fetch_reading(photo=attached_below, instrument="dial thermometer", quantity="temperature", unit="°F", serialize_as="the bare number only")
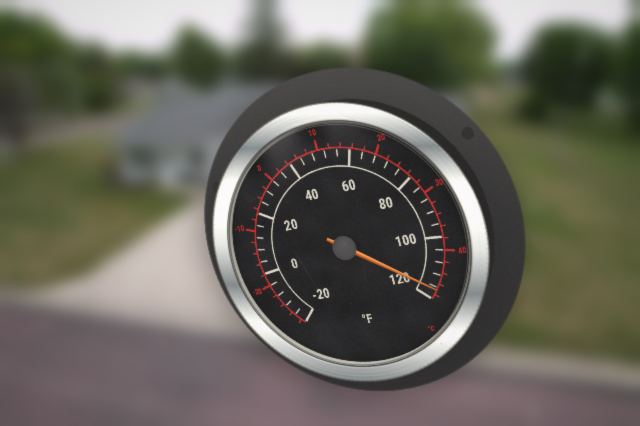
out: 116
